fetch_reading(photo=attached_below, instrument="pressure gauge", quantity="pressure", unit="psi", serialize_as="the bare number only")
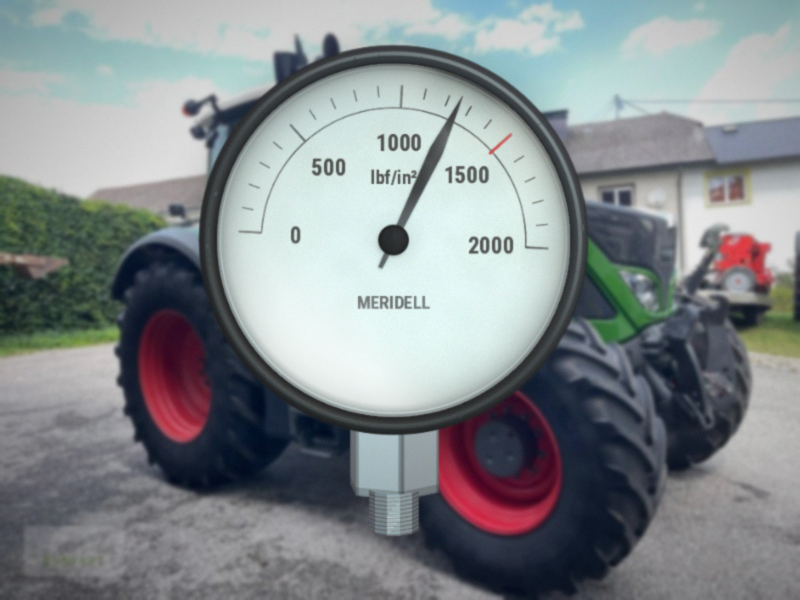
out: 1250
